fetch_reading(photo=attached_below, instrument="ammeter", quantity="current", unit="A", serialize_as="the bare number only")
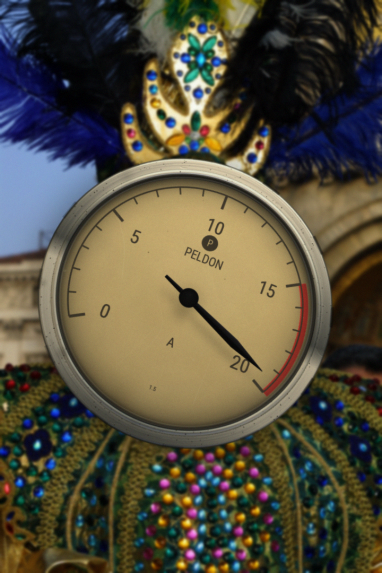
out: 19.5
